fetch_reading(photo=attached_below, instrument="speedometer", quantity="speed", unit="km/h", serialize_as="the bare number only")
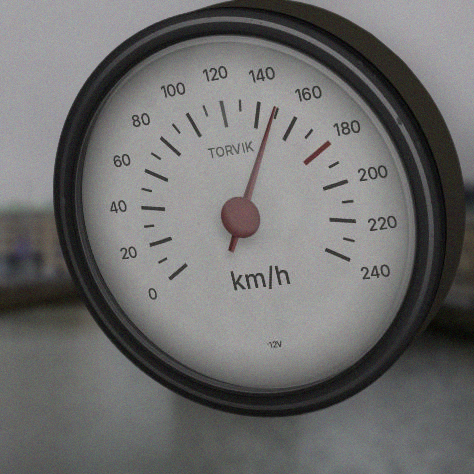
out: 150
